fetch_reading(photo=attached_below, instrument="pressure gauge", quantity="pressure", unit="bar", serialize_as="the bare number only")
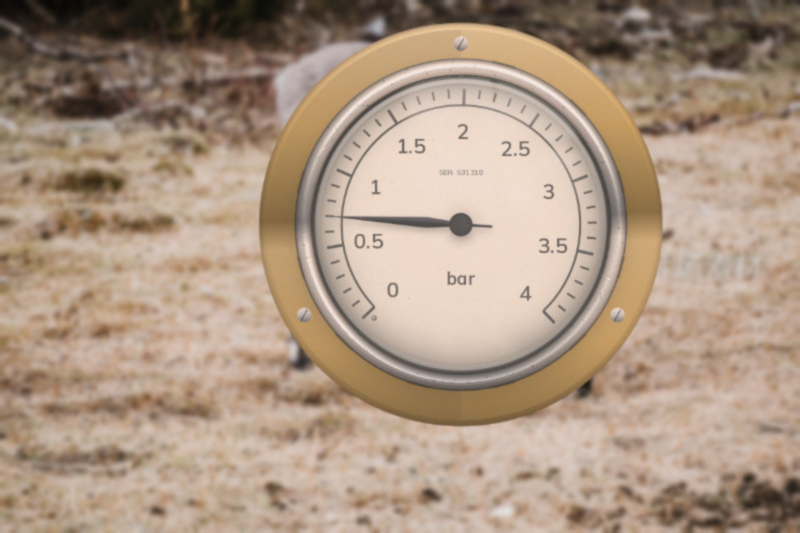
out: 0.7
